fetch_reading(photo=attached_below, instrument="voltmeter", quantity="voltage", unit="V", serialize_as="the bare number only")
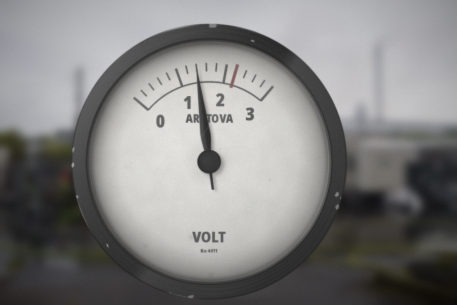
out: 1.4
